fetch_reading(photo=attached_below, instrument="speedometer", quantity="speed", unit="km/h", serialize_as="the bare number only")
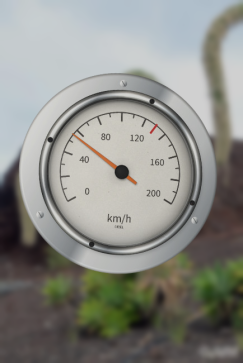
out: 55
